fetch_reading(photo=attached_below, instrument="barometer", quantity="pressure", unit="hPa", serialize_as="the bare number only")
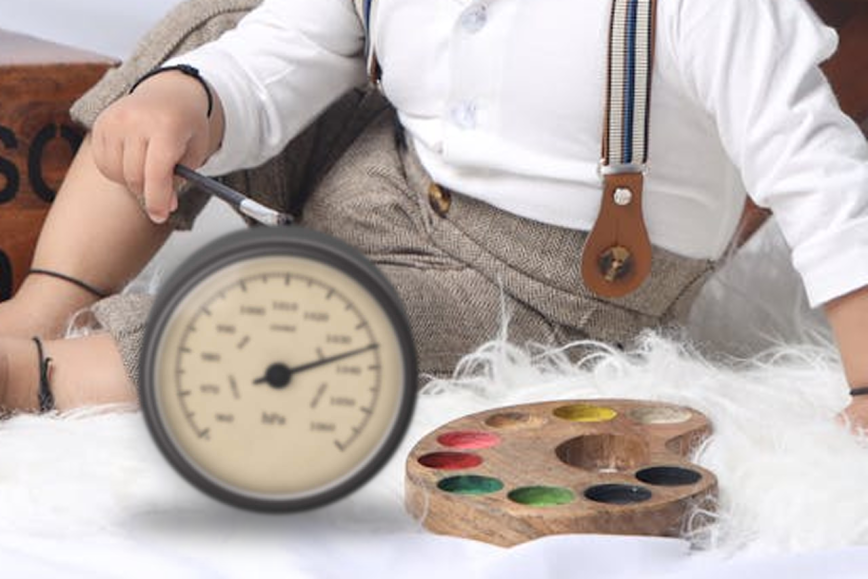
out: 1035
